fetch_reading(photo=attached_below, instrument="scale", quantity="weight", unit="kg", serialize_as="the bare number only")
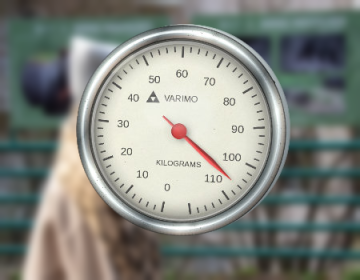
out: 106
